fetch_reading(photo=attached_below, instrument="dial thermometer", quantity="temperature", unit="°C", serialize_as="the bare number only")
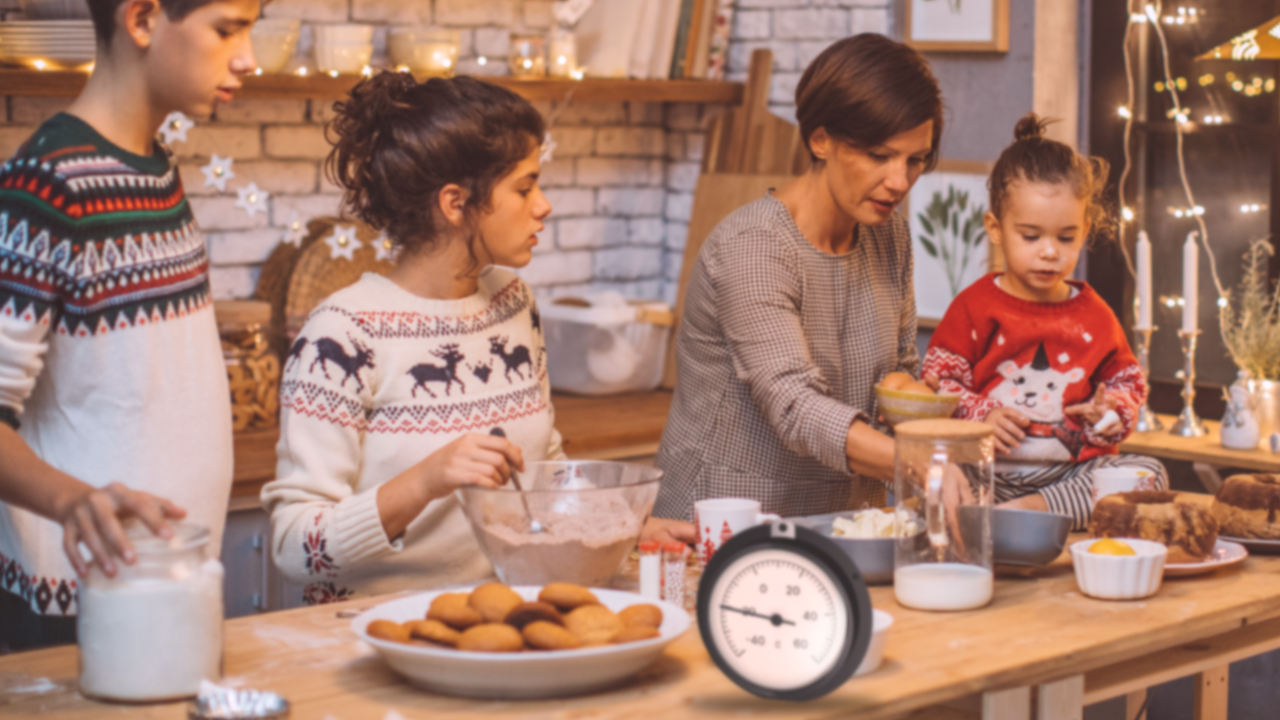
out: -20
